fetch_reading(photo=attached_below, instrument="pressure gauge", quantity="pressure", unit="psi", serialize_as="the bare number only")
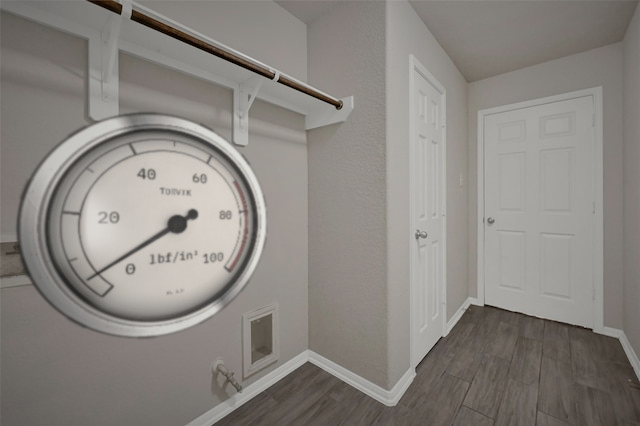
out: 5
